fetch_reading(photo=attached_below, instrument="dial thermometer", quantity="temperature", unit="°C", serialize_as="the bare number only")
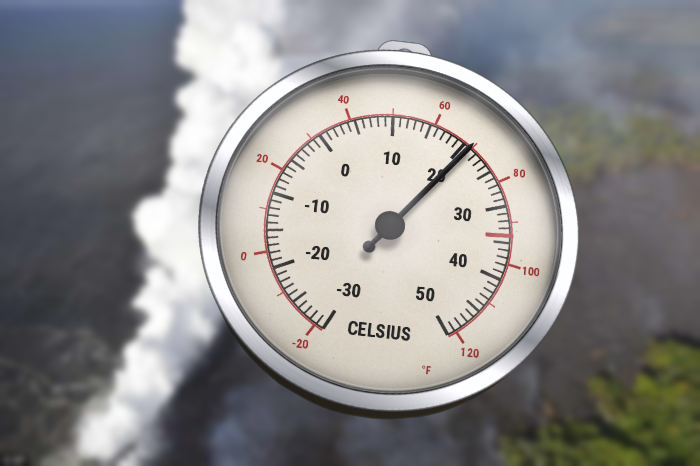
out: 21
